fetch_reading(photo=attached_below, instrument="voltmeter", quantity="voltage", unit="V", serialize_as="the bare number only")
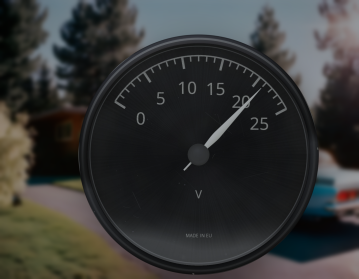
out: 21
